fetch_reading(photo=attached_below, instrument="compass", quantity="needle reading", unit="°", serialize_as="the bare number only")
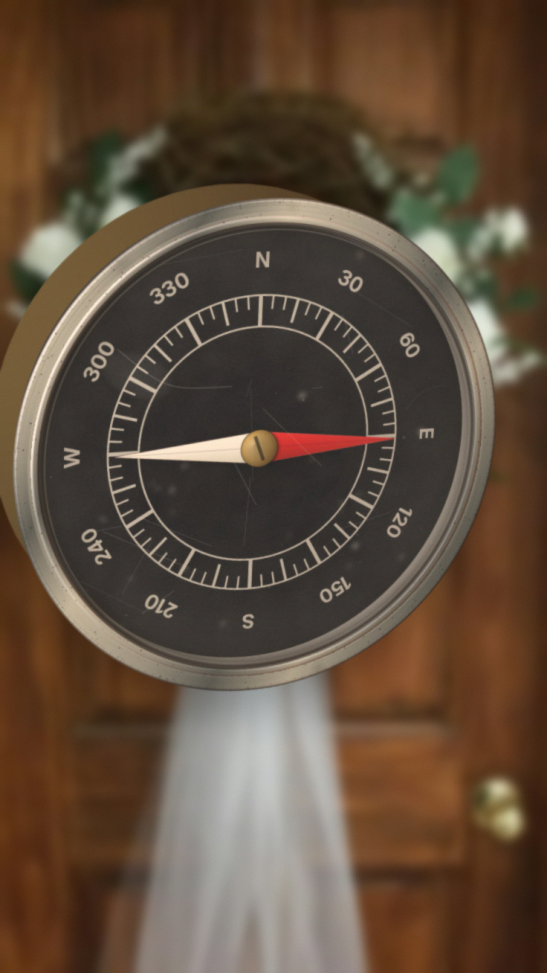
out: 90
